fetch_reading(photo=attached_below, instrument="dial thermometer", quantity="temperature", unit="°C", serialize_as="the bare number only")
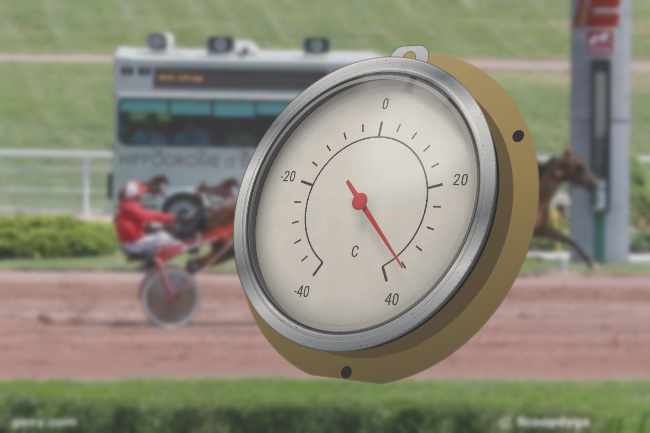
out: 36
